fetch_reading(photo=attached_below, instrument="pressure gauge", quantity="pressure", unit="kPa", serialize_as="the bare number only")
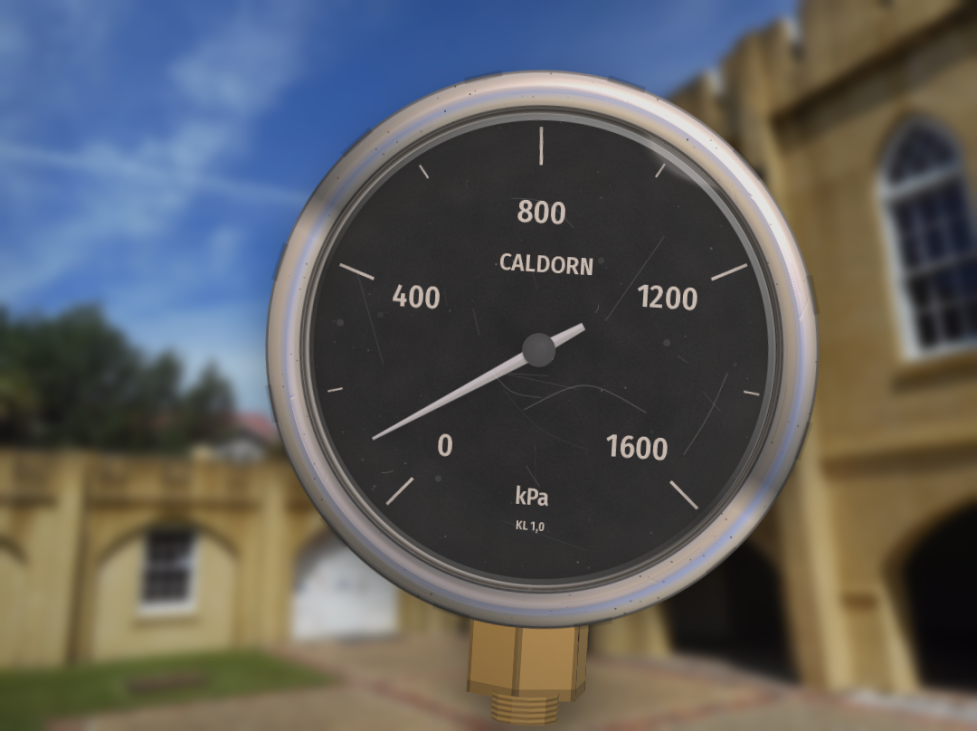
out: 100
